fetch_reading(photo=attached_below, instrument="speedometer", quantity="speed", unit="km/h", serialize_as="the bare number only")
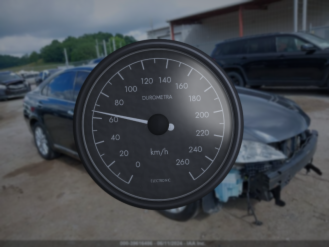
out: 65
